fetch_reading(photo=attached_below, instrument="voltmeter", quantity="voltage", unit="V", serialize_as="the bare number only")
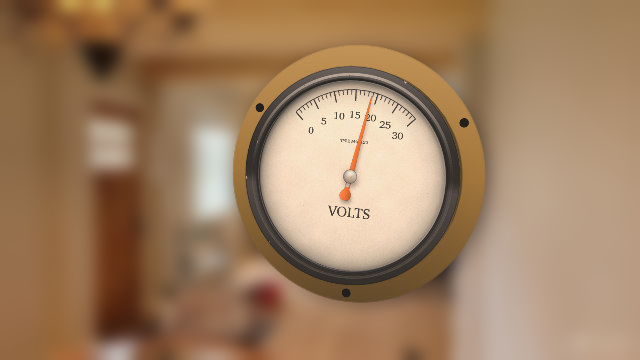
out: 19
